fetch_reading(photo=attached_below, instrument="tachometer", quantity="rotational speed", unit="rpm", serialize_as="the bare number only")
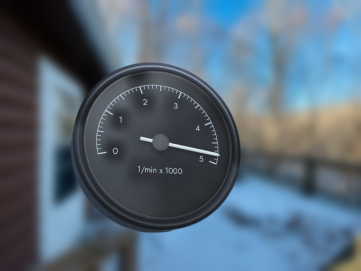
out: 4800
